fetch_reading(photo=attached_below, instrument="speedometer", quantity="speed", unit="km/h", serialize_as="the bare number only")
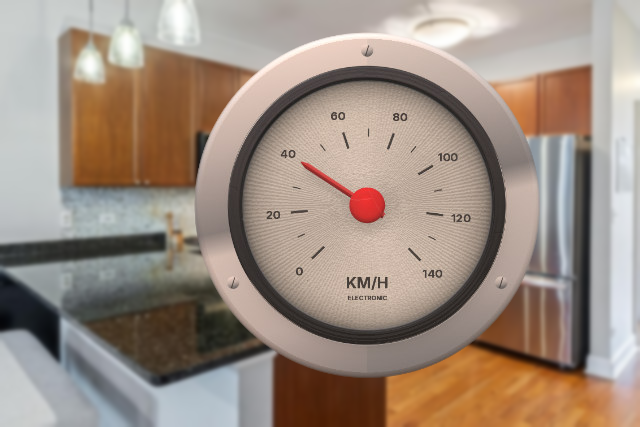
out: 40
